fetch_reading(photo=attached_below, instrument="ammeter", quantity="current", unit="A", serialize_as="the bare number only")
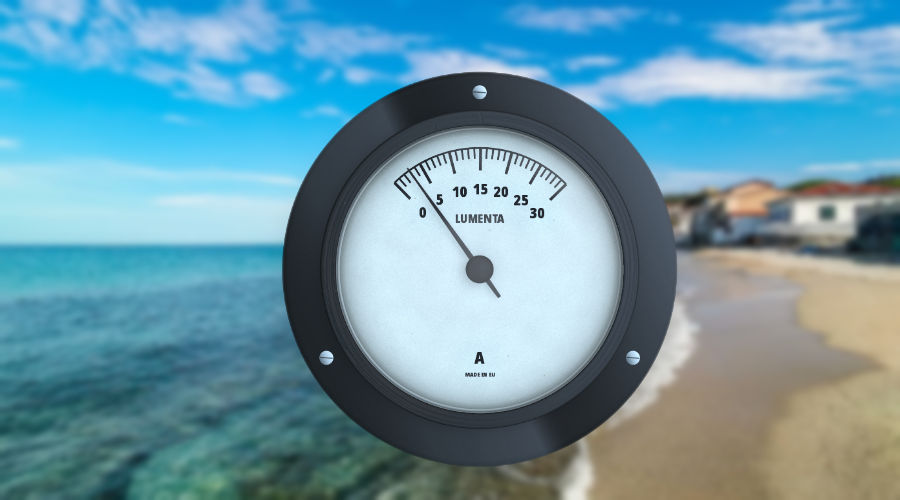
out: 3
